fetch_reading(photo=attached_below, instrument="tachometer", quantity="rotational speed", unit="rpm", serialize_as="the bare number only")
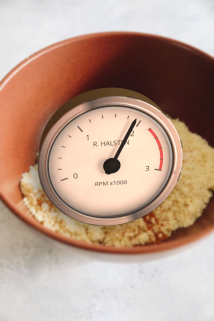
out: 1900
